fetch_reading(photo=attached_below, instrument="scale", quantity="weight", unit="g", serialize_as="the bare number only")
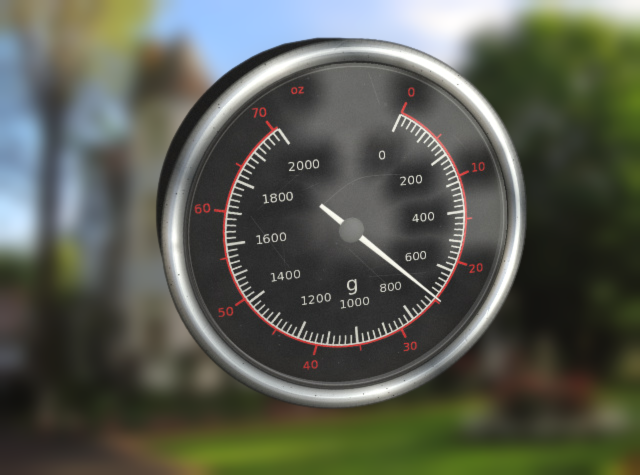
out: 700
